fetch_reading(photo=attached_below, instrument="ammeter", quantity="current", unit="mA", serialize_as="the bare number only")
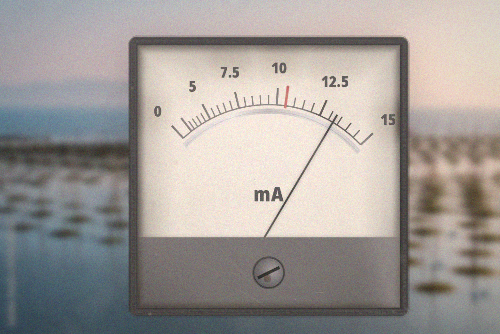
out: 13.25
